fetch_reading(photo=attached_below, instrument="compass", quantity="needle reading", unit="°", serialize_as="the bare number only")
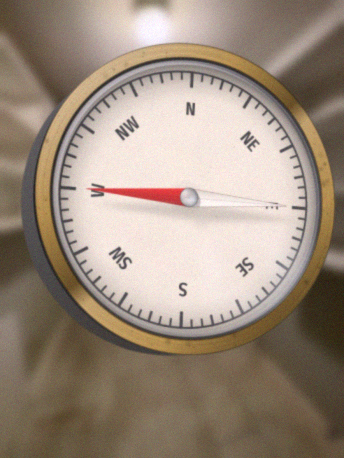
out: 270
